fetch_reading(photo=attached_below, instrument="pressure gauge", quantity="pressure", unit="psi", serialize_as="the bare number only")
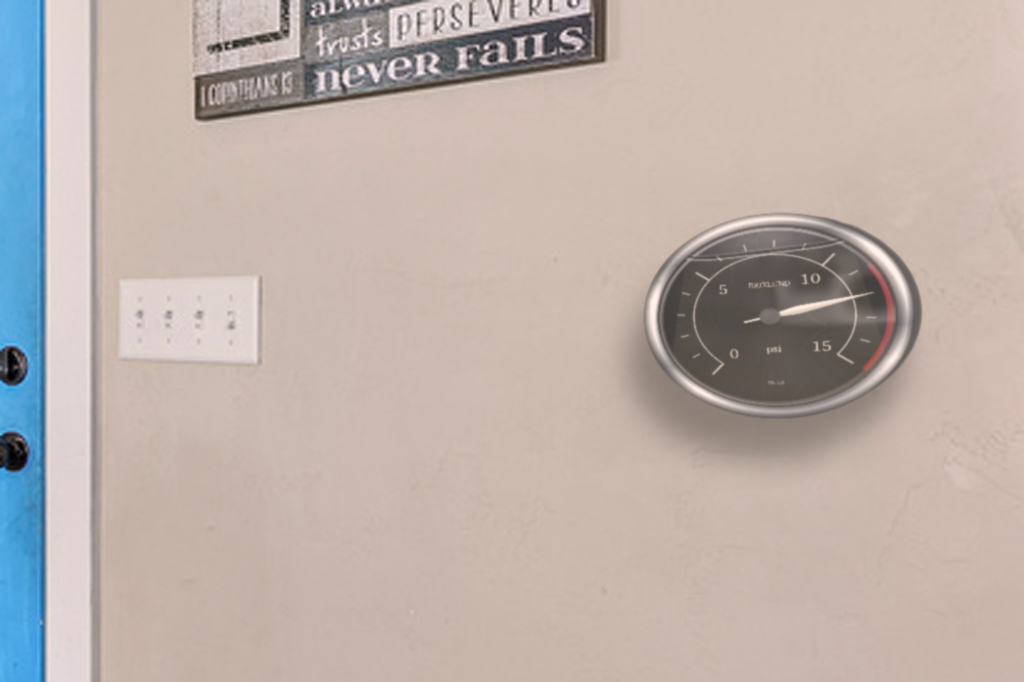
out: 12
